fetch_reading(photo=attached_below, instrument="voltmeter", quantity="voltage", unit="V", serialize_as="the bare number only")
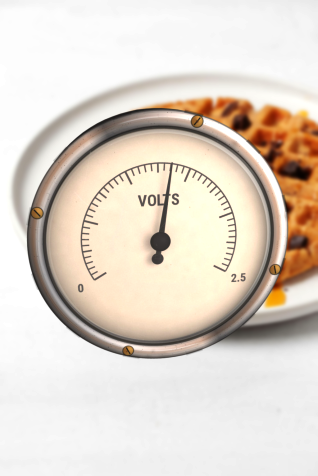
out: 1.35
